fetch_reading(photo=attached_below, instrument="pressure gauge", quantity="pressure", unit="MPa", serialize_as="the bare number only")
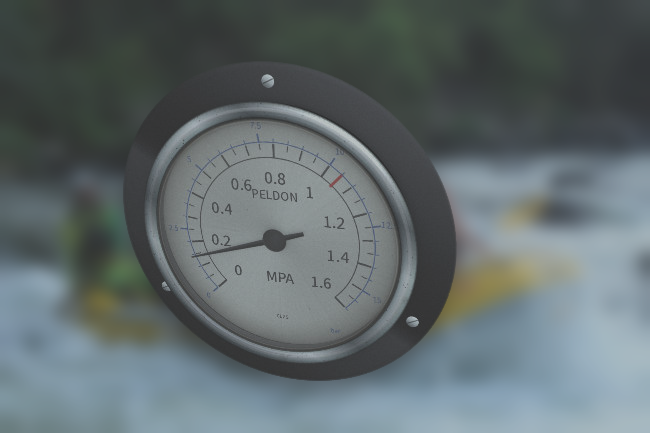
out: 0.15
